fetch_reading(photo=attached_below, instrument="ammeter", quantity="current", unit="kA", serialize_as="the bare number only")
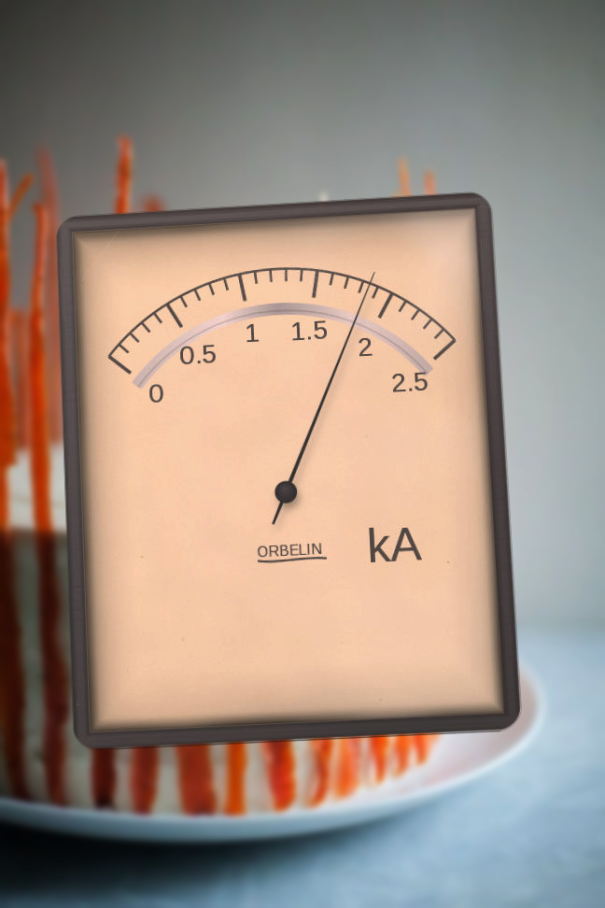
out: 1.85
